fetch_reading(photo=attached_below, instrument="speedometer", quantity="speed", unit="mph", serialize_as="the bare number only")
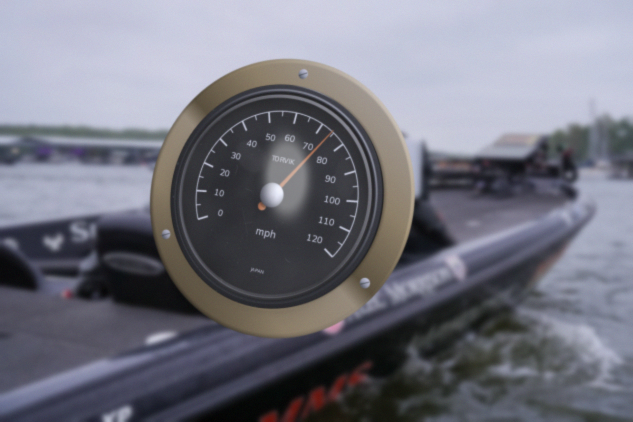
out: 75
